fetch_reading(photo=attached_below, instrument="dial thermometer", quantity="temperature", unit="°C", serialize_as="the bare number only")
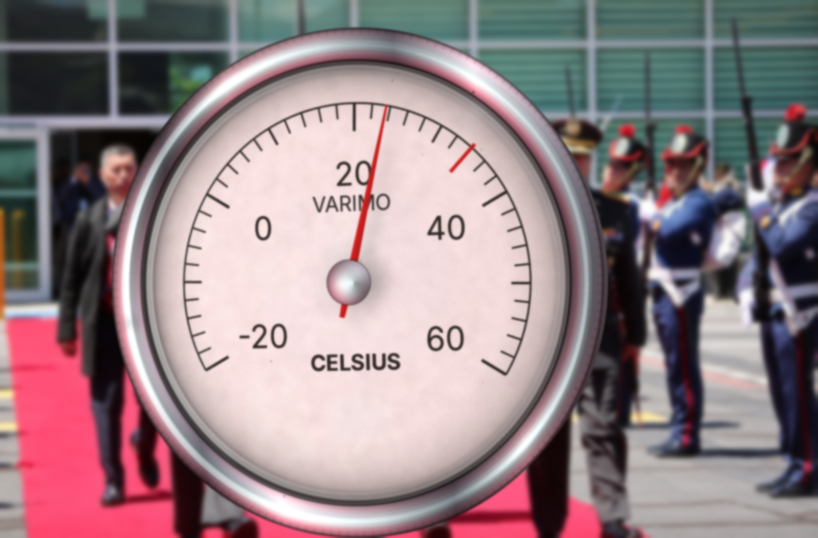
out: 24
